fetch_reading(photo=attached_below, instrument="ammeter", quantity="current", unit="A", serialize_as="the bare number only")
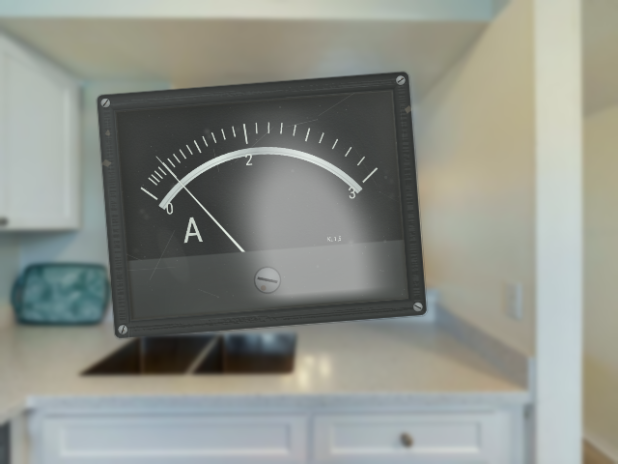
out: 1
